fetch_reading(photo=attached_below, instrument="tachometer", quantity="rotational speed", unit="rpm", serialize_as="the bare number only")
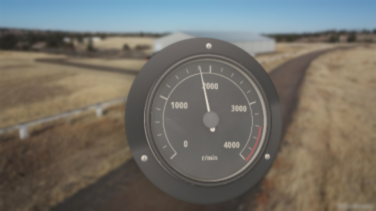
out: 1800
